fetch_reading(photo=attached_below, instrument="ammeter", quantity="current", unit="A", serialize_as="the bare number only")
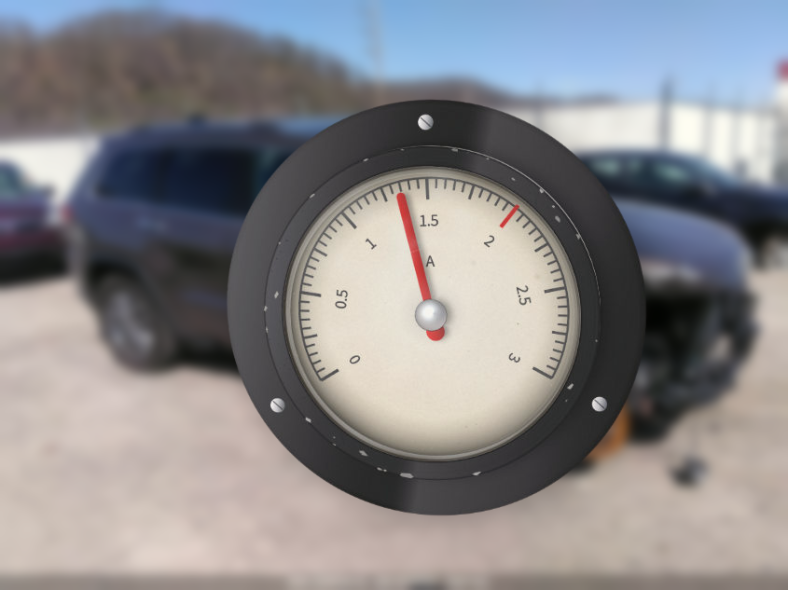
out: 1.35
